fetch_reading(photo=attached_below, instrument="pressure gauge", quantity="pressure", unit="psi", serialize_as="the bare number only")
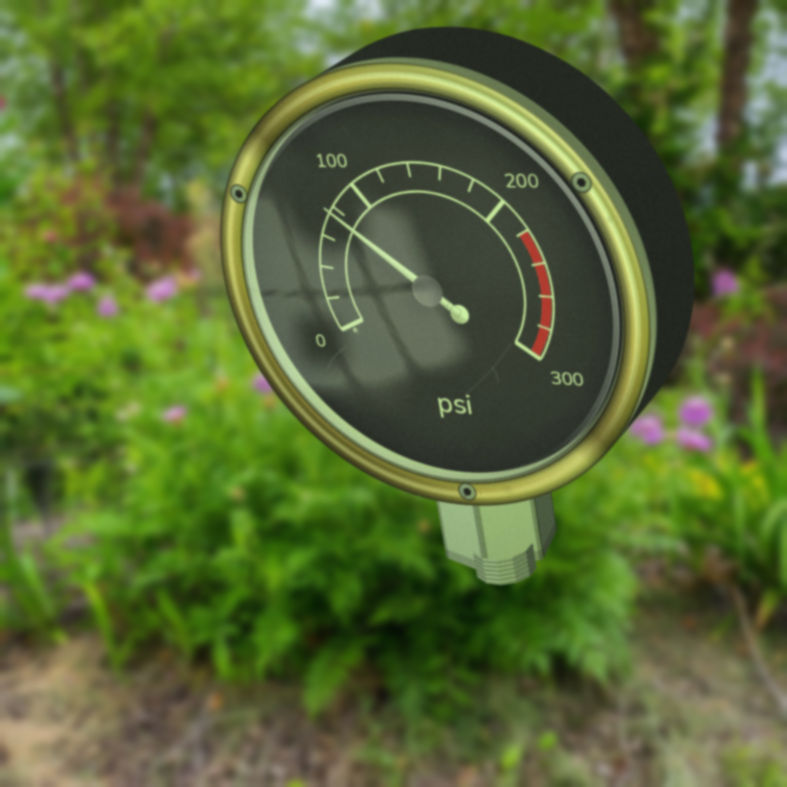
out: 80
